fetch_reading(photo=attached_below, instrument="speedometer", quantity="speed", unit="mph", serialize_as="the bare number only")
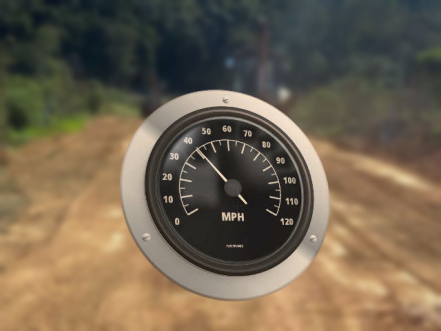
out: 40
